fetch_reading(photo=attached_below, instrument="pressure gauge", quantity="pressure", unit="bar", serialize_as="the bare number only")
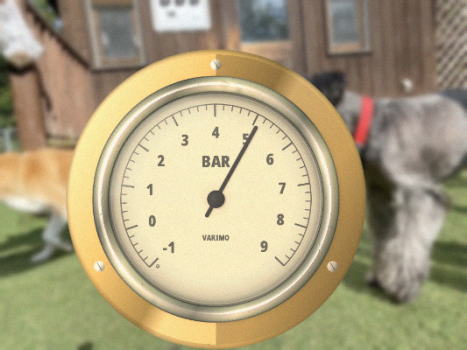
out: 5.1
